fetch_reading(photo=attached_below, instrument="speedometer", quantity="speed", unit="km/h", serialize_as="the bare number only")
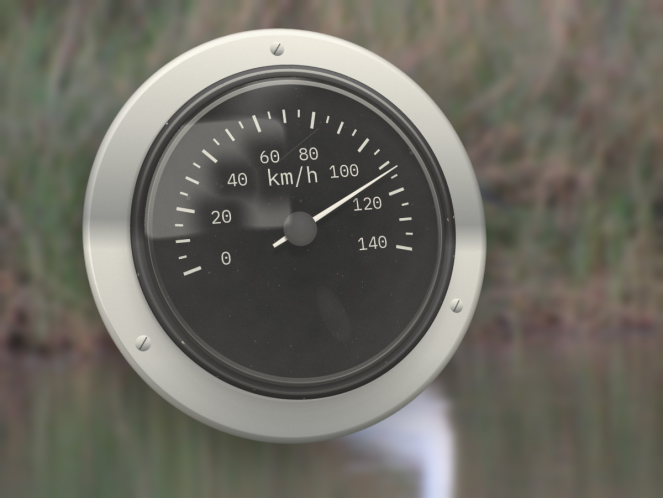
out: 112.5
